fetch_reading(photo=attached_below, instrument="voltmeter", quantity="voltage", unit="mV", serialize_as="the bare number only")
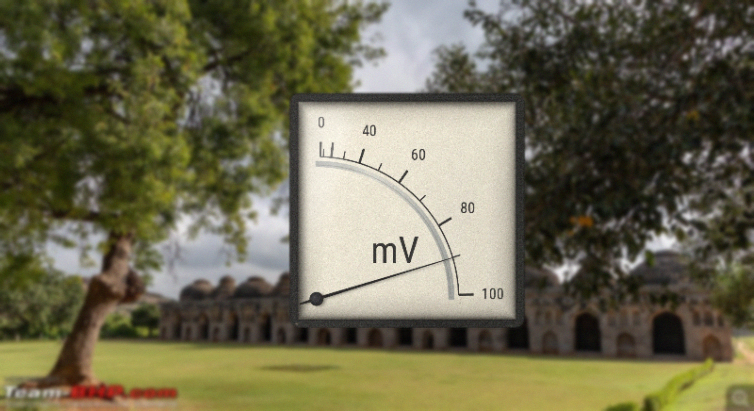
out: 90
